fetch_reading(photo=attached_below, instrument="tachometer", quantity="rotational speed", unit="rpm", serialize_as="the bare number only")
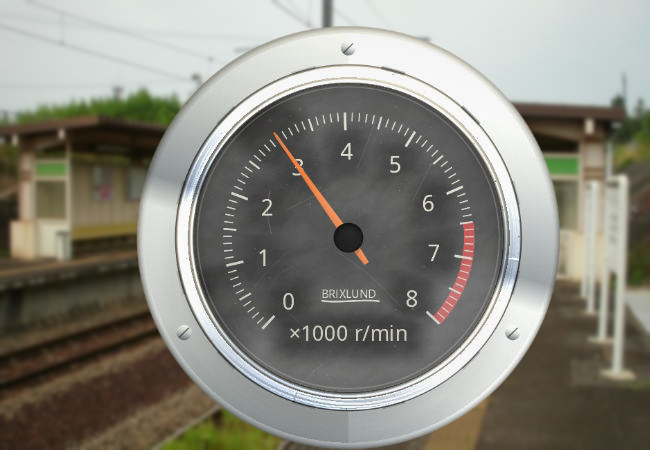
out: 3000
